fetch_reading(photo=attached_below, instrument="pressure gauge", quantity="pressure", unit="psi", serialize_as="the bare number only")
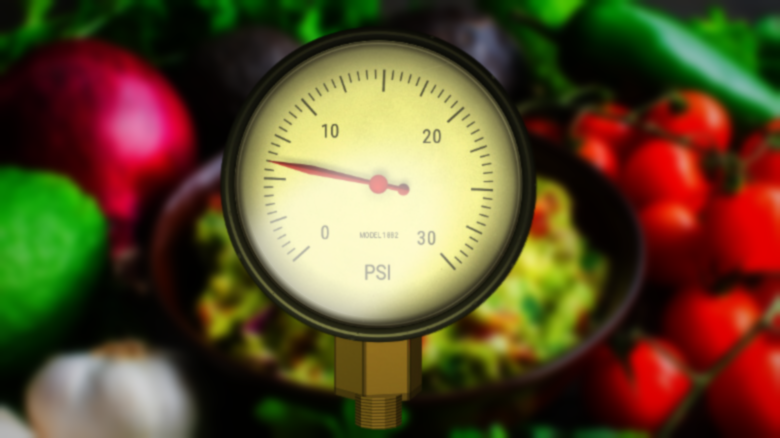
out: 6
